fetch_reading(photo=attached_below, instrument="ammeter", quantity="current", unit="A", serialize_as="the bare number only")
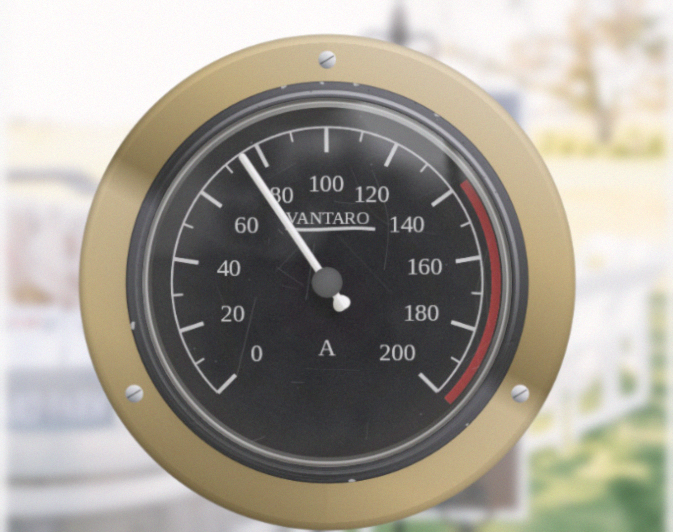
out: 75
